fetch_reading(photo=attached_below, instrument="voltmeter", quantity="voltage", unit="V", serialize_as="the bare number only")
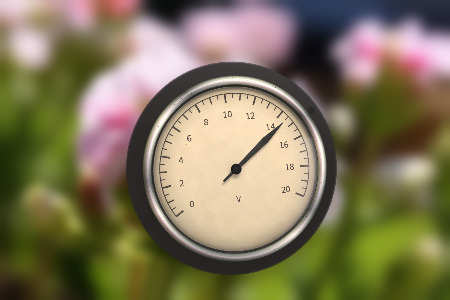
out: 14.5
